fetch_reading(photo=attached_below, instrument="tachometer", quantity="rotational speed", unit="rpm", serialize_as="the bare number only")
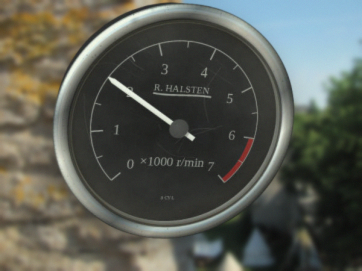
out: 2000
